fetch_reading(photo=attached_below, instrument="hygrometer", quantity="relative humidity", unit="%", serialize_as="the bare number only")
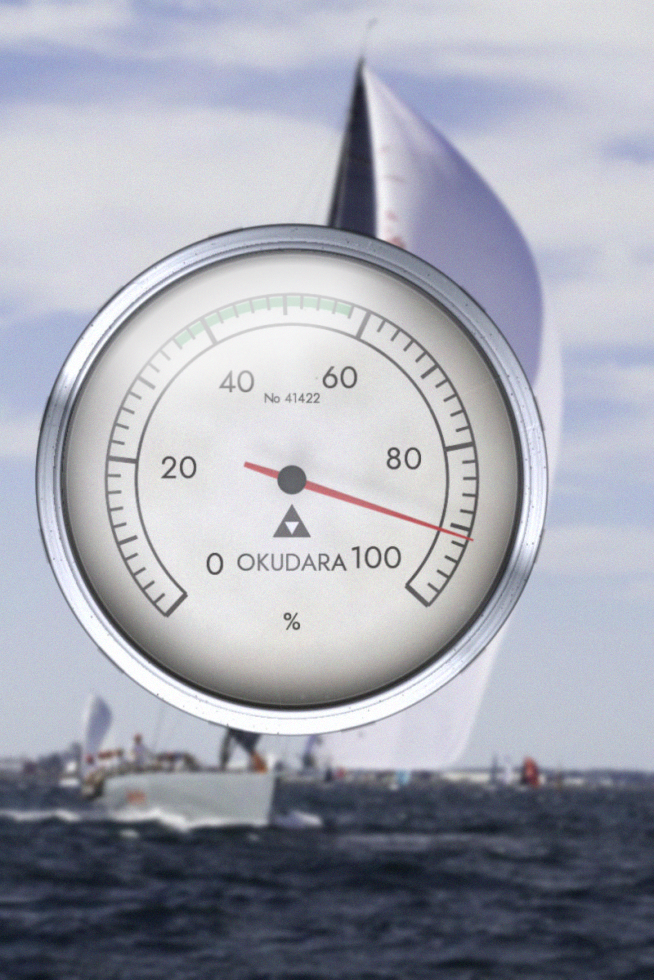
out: 91
